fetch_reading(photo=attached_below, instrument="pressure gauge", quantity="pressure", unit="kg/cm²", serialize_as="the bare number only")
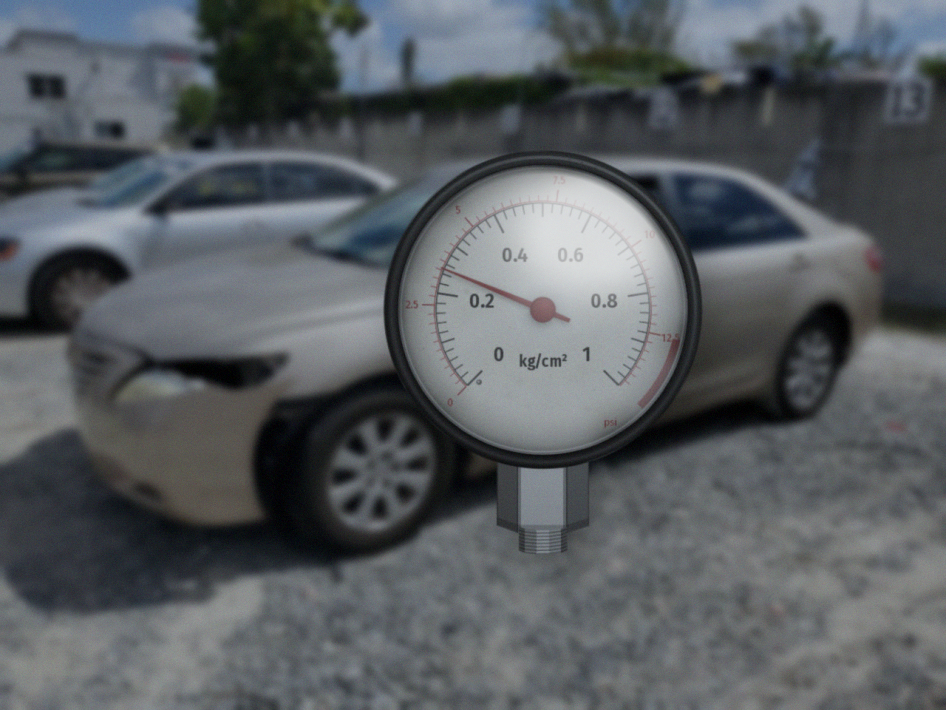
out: 0.25
